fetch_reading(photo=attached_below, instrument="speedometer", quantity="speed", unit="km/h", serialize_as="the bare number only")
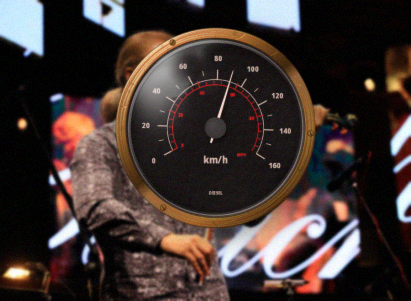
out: 90
